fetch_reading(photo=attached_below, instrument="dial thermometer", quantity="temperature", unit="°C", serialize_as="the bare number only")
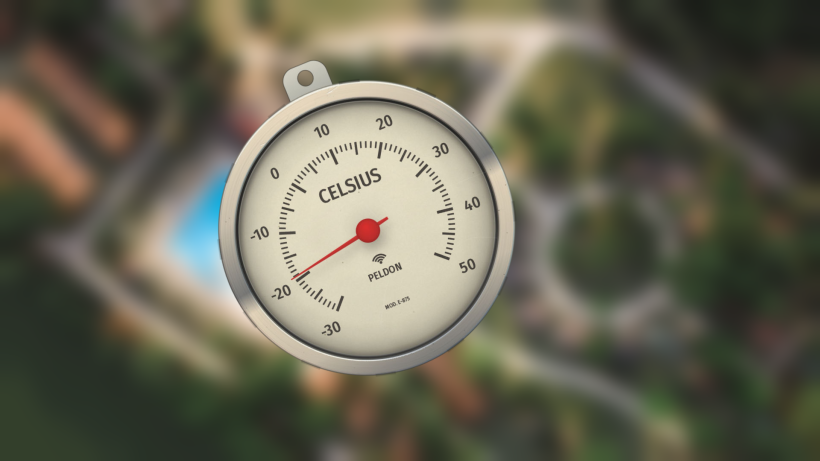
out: -19
